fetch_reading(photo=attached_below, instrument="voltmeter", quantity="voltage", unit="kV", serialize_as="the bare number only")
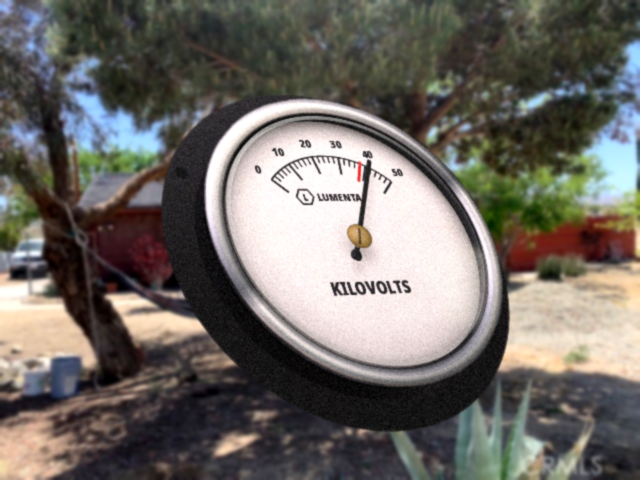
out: 40
